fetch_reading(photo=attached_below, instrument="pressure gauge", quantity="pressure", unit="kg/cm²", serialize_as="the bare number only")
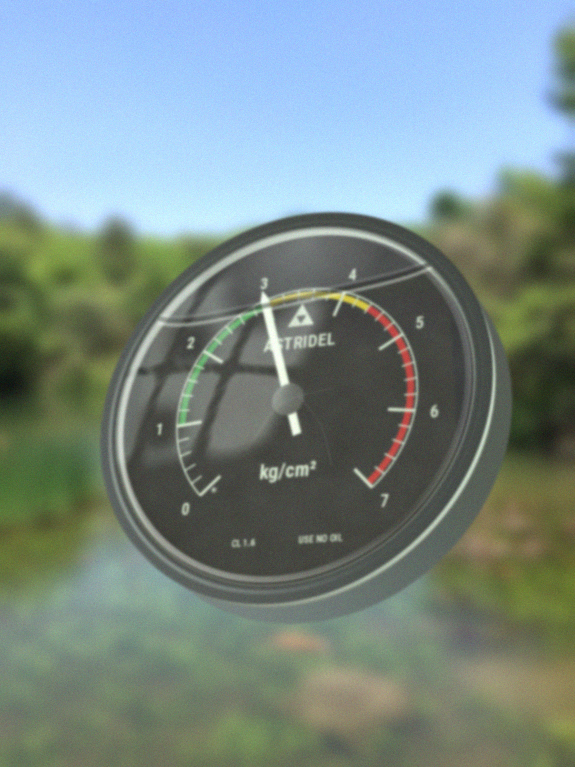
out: 3
